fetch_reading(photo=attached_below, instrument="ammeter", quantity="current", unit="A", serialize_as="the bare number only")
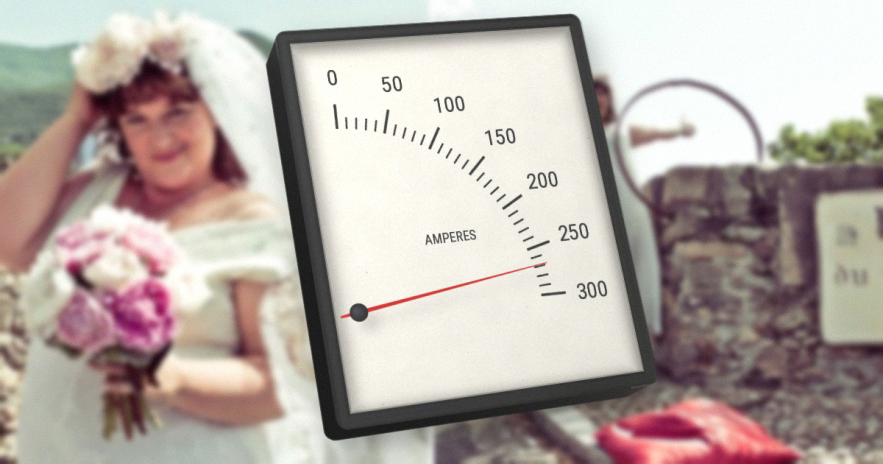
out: 270
